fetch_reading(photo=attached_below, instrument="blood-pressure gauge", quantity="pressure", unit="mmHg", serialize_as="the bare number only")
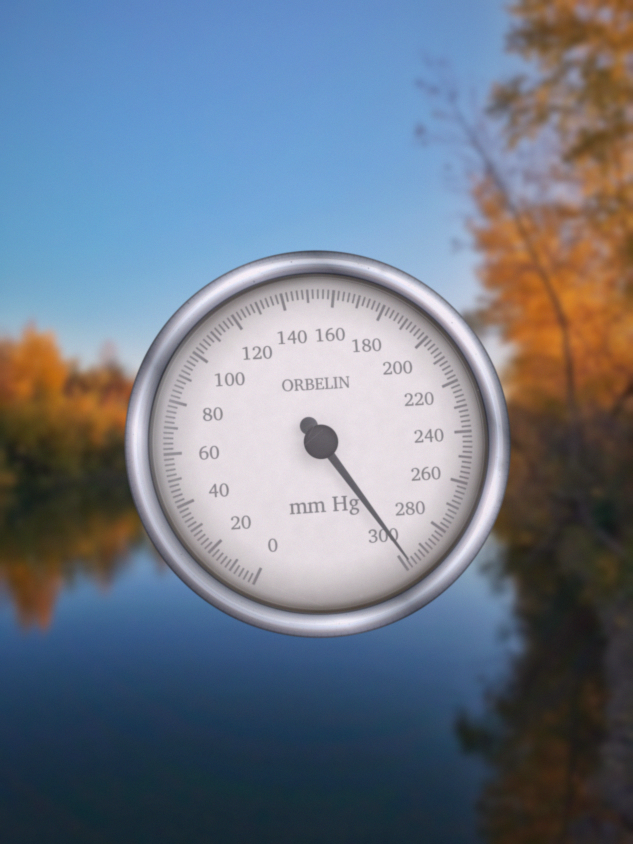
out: 298
